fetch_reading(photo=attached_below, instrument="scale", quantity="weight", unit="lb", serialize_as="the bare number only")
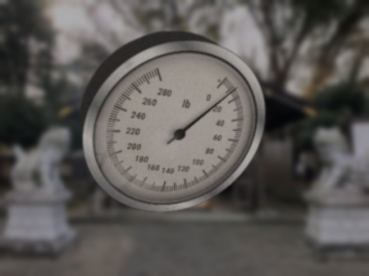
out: 10
